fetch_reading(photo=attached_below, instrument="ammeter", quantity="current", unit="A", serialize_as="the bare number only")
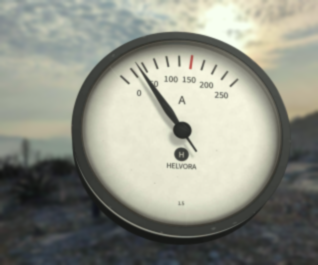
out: 37.5
